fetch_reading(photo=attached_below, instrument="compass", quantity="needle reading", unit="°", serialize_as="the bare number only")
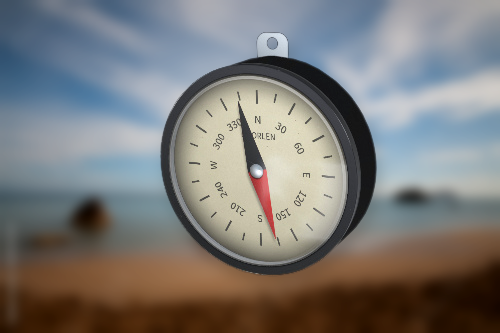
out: 165
